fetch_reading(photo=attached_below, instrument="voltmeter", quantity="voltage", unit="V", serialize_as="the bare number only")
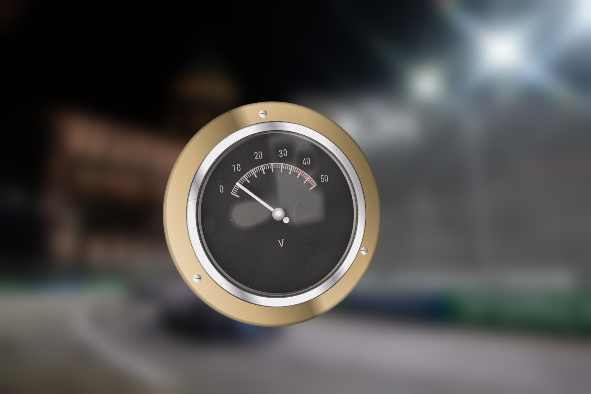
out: 5
